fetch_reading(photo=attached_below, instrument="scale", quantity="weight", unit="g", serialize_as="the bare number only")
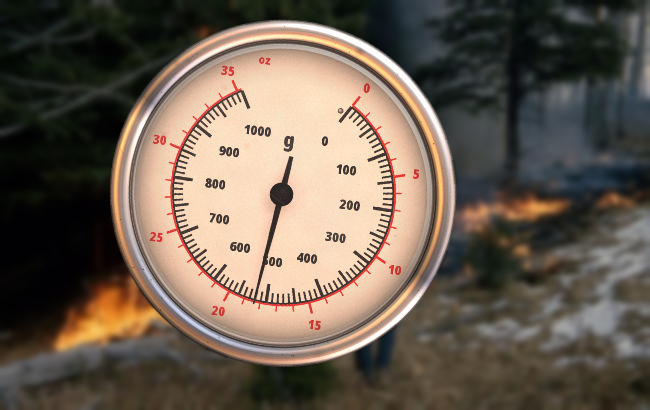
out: 520
